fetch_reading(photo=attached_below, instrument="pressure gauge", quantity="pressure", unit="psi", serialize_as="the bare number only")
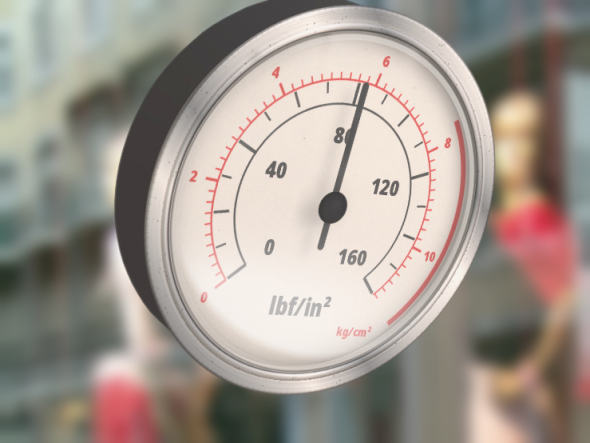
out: 80
